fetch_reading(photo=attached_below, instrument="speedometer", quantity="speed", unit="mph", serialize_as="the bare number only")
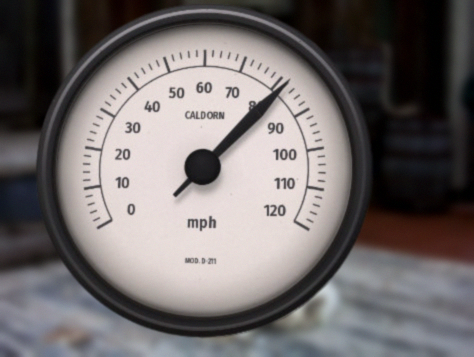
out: 82
